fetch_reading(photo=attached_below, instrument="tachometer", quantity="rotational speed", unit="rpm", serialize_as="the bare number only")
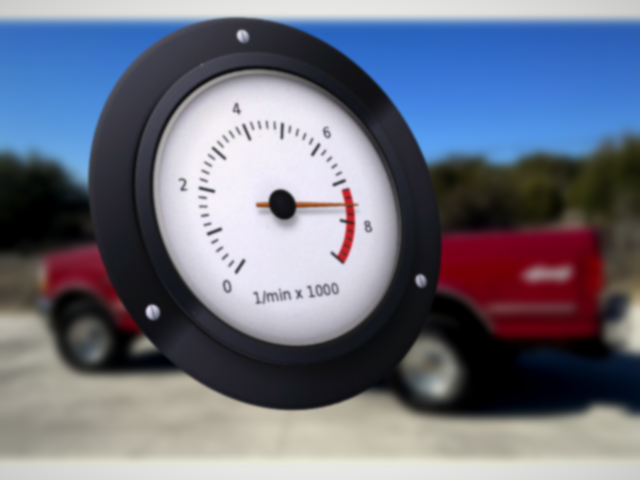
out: 7600
